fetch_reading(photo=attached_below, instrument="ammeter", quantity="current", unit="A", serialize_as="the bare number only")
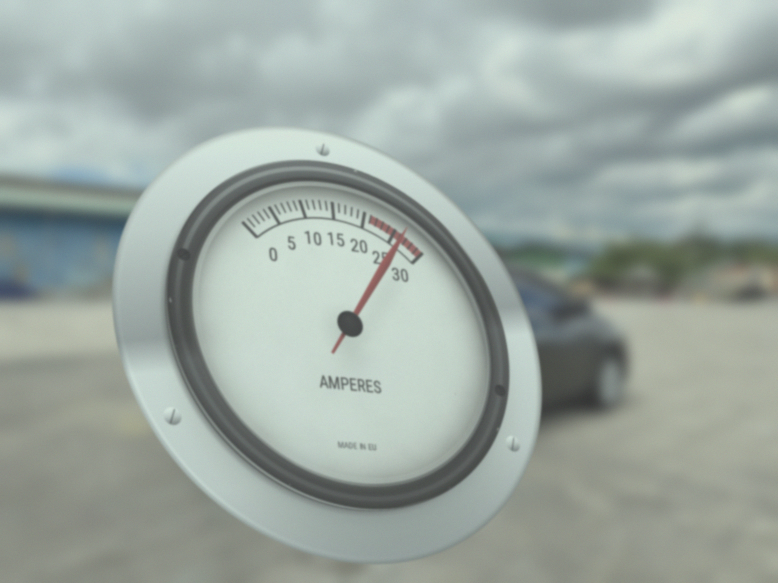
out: 26
